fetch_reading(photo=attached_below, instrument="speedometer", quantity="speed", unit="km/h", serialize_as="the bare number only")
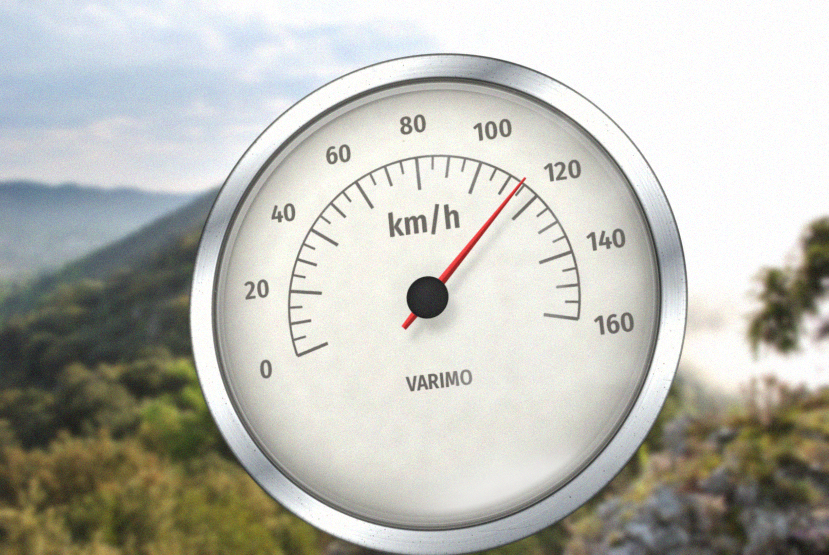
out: 115
